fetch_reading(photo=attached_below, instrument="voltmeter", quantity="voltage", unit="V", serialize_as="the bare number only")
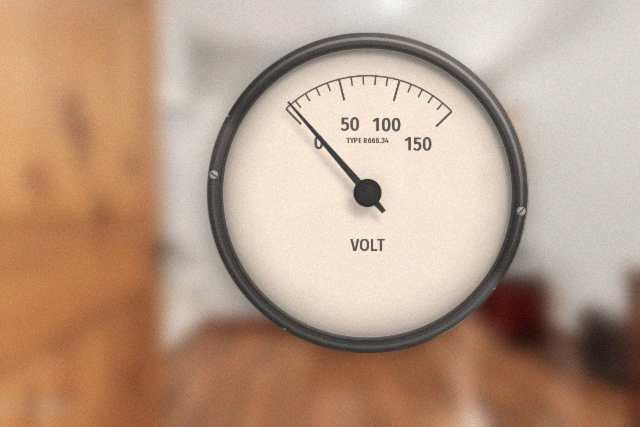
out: 5
